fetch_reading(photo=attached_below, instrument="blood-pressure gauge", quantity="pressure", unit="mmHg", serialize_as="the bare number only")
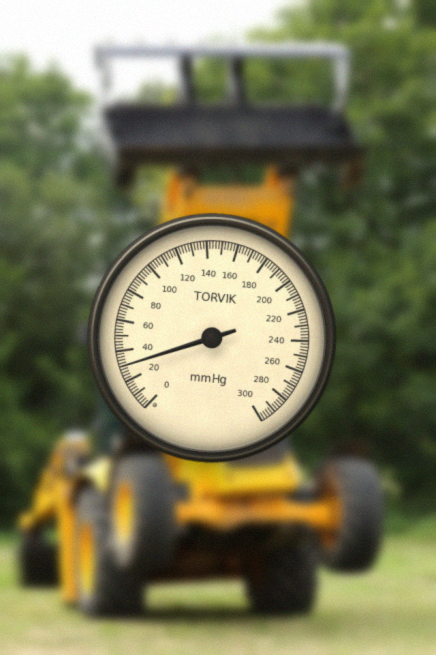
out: 30
